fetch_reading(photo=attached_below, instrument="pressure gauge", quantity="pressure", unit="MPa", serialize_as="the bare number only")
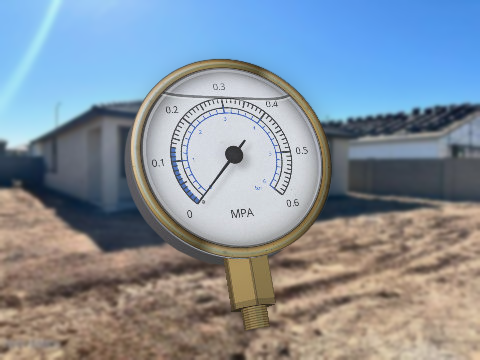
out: 0
